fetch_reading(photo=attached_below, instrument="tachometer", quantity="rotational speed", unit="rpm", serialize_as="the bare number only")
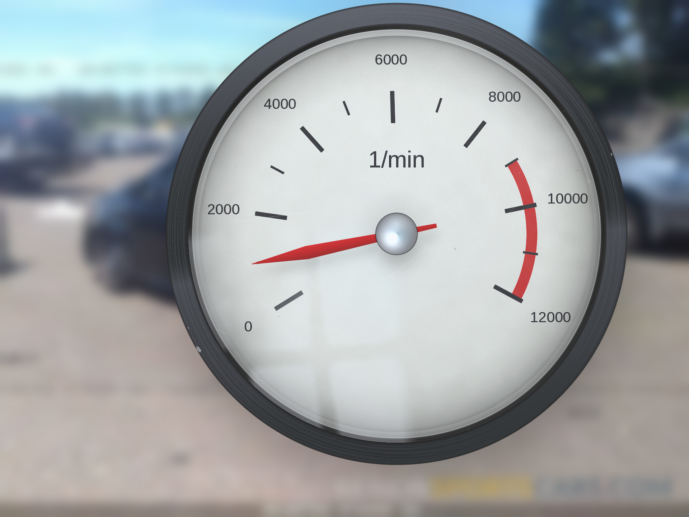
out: 1000
